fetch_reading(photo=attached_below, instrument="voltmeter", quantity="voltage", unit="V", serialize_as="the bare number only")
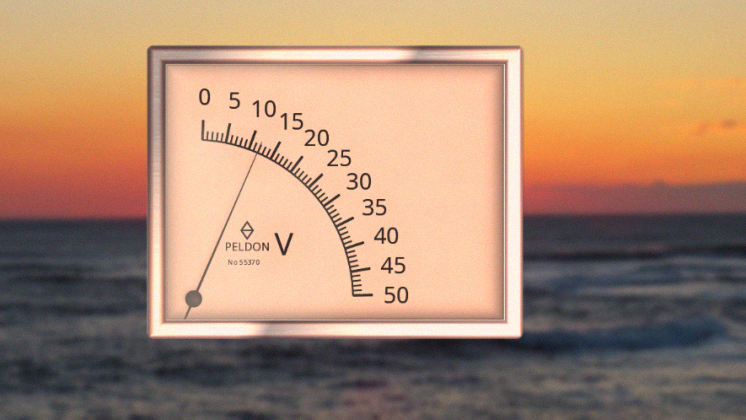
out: 12
